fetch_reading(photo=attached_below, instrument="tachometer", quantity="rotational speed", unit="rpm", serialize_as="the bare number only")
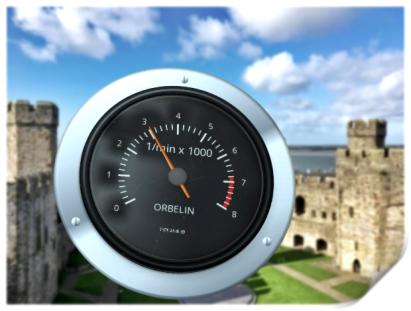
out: 3000
